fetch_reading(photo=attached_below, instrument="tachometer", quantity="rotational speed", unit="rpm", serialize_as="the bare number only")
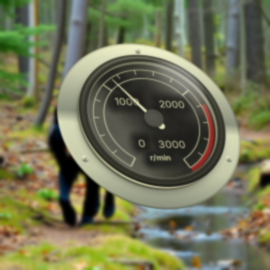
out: 1100
